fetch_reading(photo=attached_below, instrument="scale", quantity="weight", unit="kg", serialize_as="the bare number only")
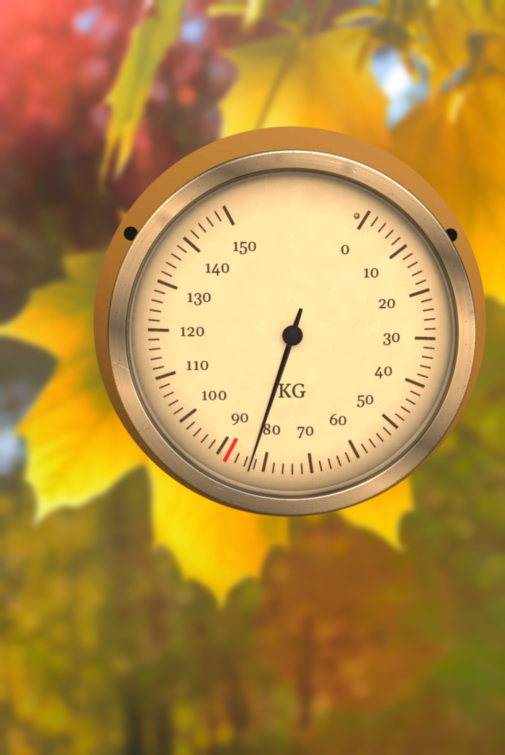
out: 83
